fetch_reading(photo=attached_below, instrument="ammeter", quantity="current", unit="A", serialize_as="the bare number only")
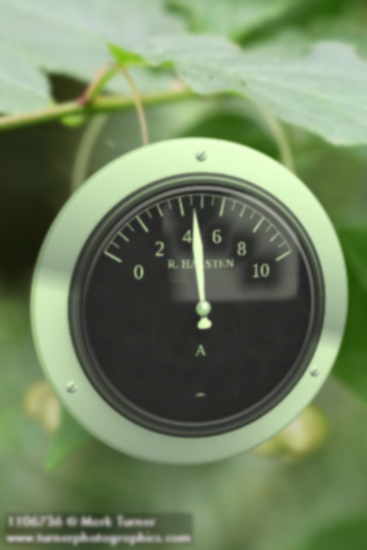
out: 4.5
